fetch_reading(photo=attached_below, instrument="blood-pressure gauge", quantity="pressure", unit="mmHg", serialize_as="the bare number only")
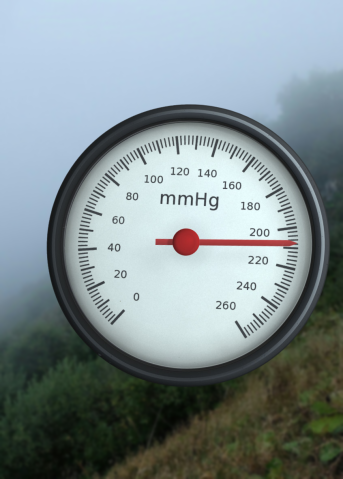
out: 208
